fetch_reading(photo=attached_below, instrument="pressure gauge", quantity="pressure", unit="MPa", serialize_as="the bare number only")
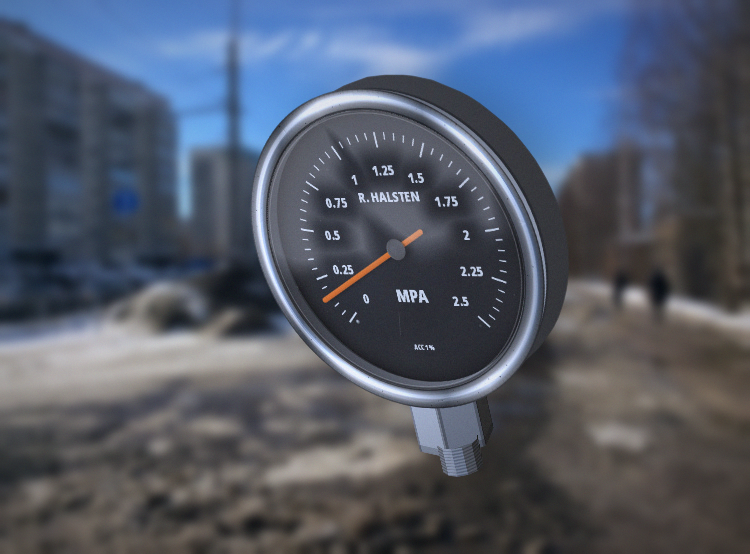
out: 0.15
